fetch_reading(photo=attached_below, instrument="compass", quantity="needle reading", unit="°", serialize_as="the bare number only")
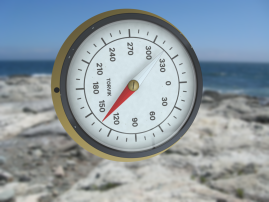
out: 135
